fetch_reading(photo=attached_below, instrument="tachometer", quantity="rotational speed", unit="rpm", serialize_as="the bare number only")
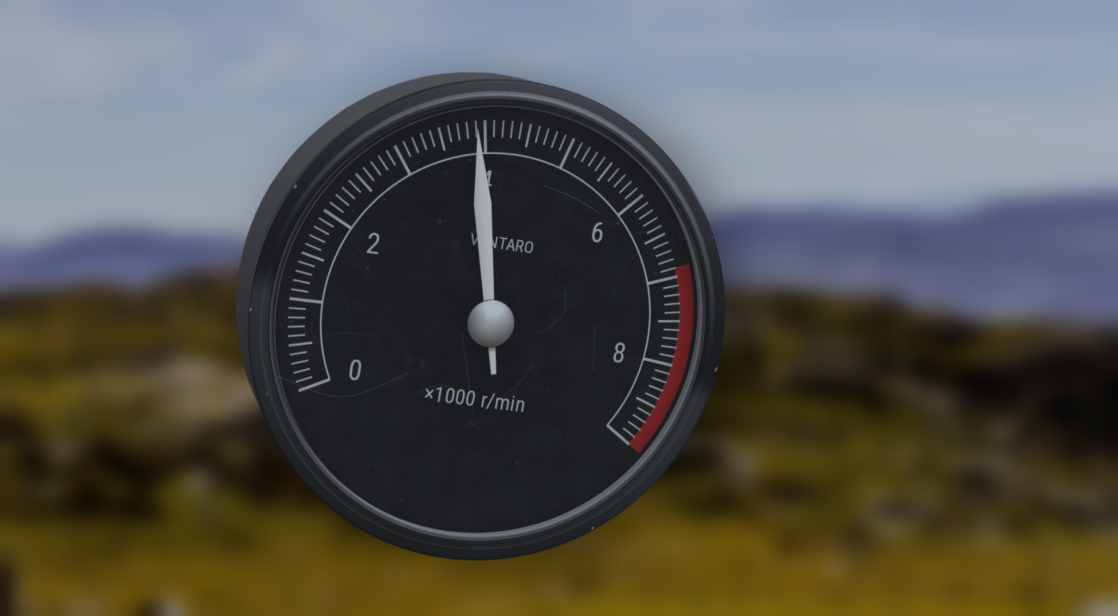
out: 3900
